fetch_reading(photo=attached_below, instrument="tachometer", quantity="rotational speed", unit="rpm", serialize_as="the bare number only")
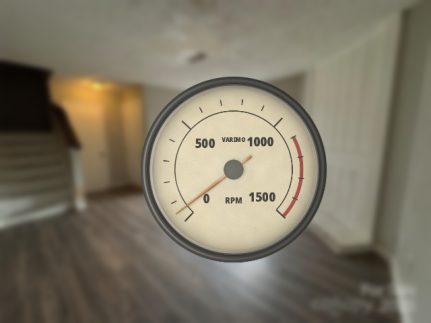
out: 50
